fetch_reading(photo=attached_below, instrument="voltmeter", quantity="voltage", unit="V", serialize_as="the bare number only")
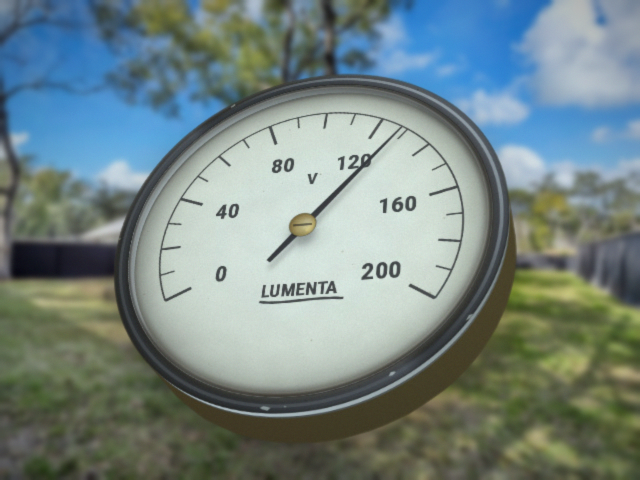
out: 130
